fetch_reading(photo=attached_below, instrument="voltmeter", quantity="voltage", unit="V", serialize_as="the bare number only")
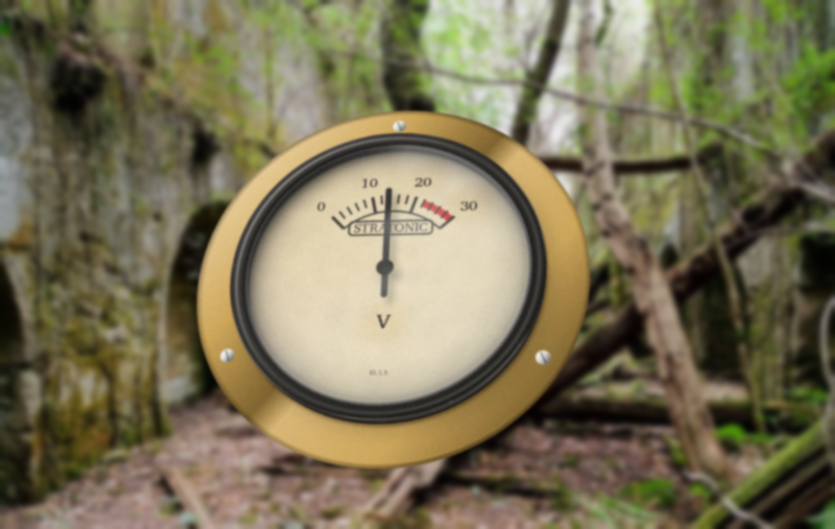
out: 14
